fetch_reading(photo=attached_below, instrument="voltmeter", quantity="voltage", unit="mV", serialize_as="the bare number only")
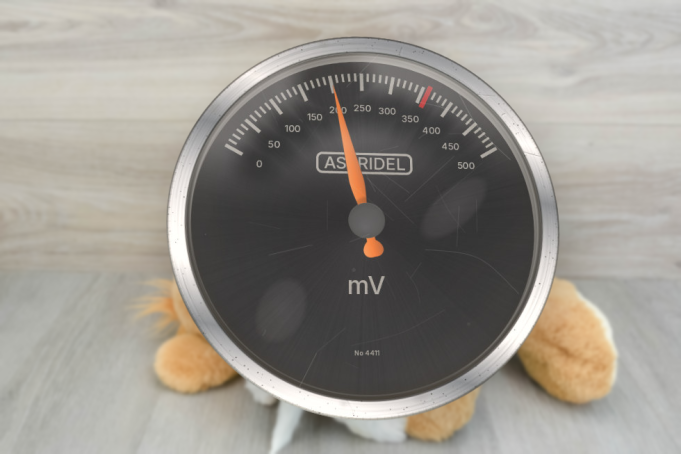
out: 200
